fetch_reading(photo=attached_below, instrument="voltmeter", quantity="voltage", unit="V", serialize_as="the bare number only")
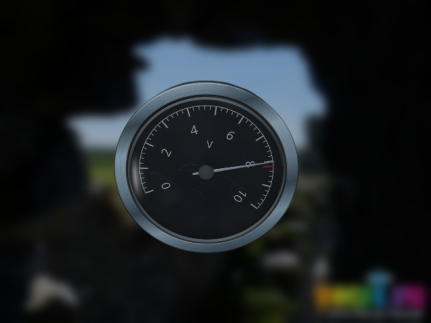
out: 8
